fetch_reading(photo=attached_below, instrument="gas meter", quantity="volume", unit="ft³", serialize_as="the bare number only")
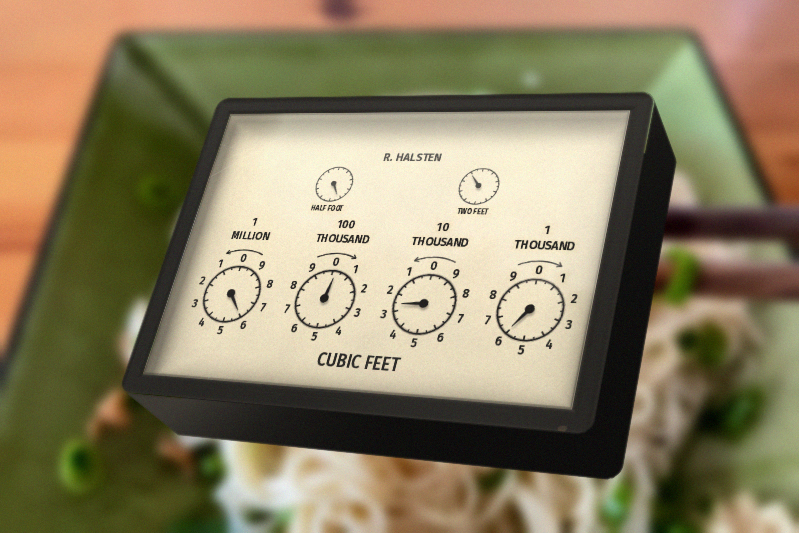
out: 602600
